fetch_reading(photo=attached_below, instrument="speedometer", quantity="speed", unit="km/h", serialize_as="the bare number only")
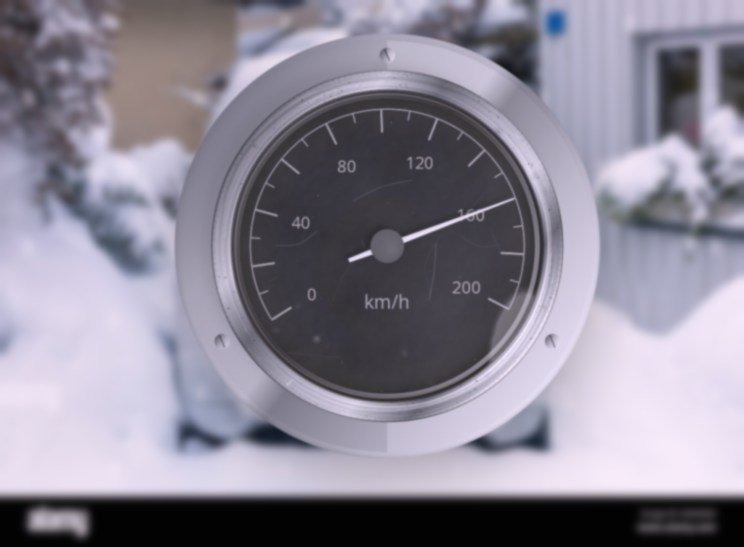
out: 160
